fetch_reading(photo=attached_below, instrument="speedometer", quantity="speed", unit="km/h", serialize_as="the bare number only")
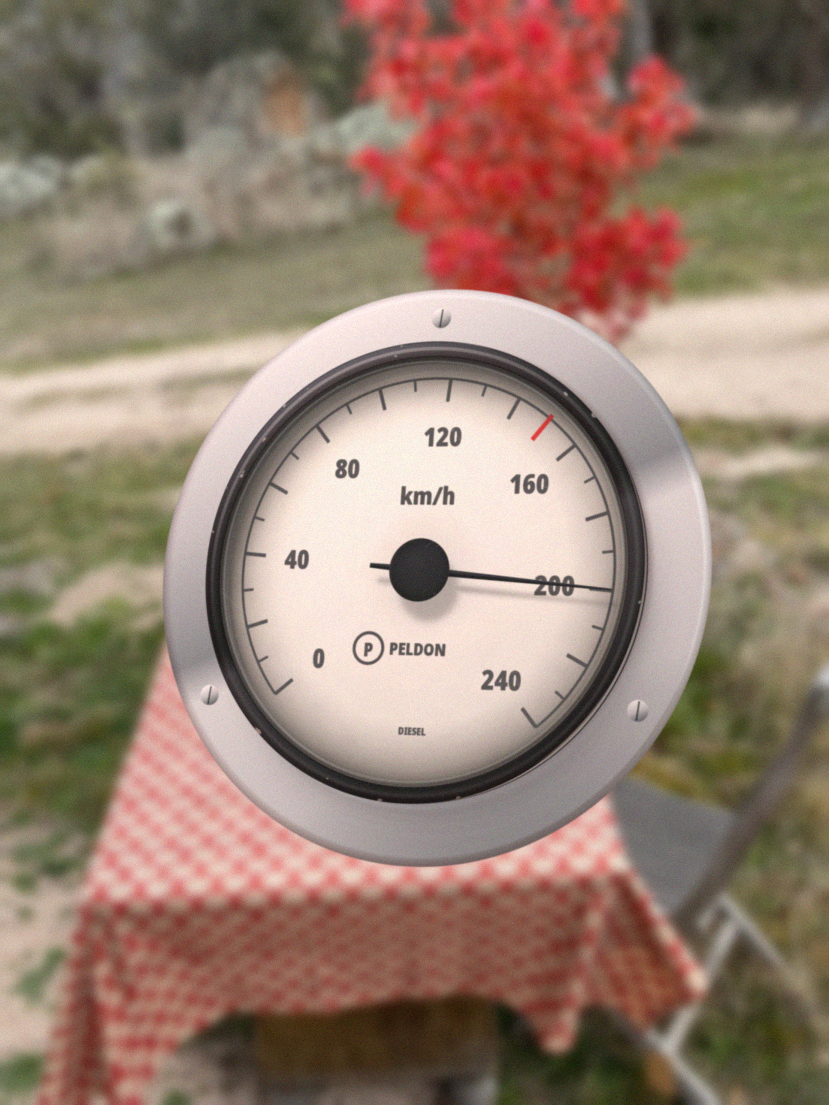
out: 200
